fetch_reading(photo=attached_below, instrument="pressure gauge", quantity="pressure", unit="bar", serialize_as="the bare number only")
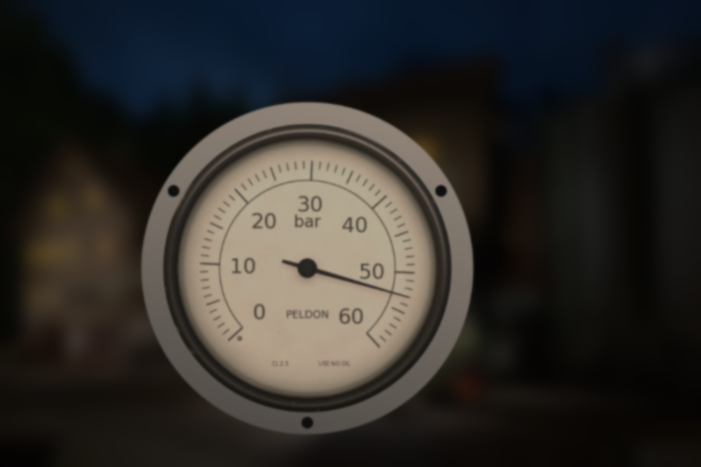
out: 53
